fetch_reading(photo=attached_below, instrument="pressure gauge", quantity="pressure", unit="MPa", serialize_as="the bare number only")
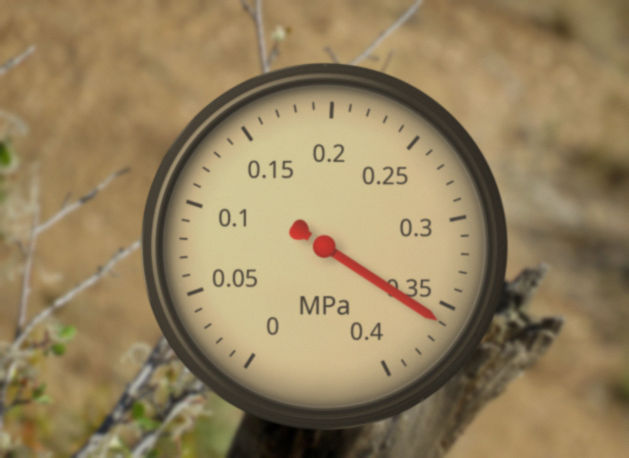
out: 0.36
